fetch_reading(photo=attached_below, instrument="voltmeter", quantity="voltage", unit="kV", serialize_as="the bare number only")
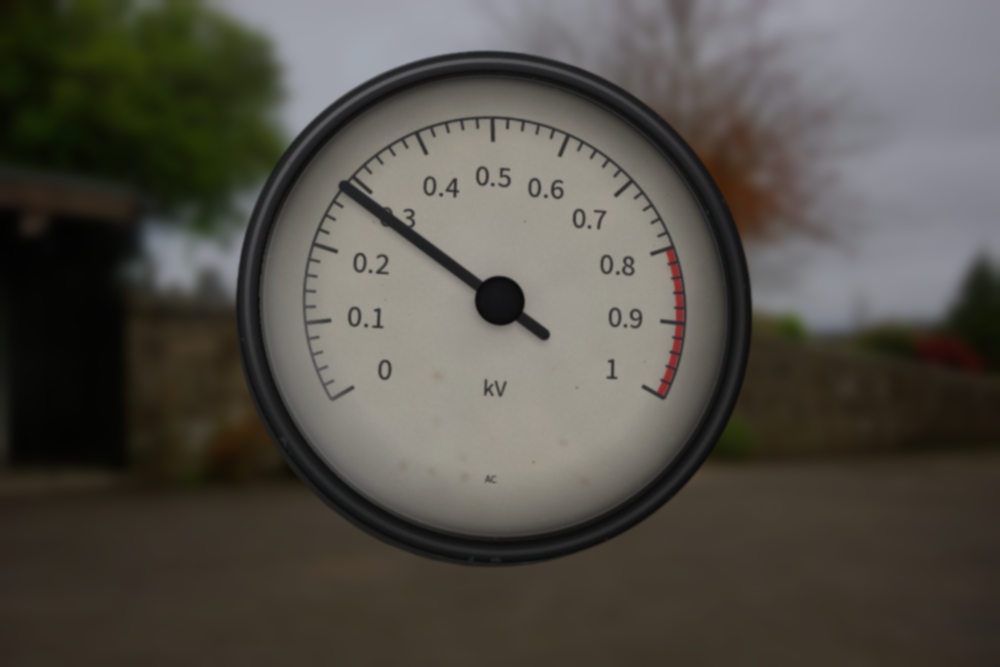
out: 0.28
